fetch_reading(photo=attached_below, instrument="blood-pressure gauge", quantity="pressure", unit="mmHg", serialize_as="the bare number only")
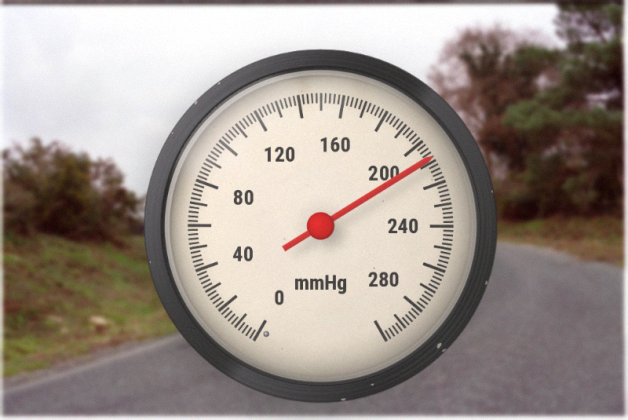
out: 208
